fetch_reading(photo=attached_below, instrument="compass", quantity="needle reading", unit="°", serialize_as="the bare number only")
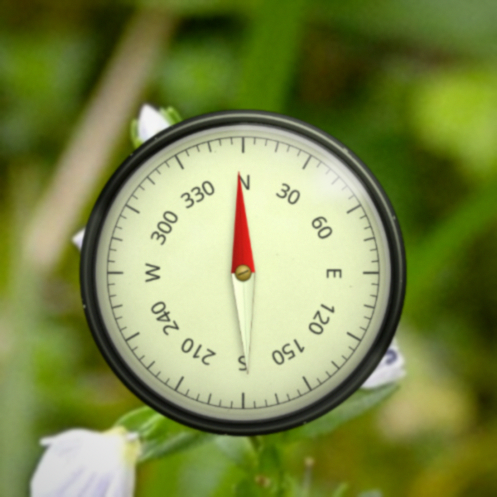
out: 357.5
